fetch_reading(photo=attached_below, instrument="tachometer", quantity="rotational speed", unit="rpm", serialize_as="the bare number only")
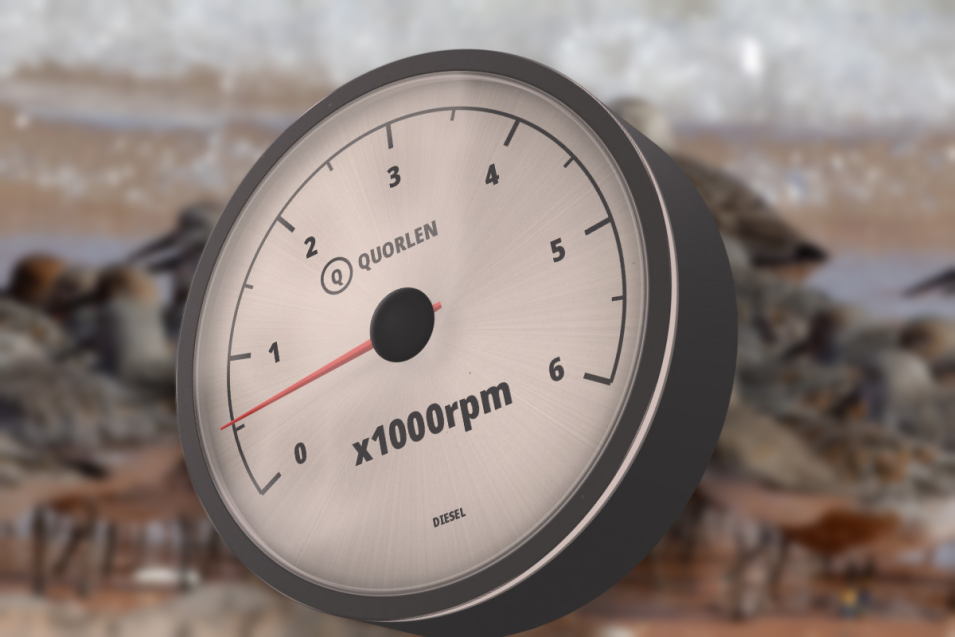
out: 500
